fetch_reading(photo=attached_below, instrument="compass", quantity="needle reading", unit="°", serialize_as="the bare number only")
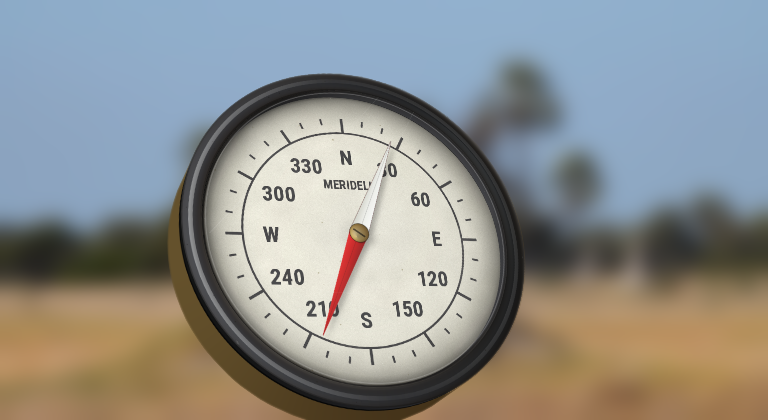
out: 205
